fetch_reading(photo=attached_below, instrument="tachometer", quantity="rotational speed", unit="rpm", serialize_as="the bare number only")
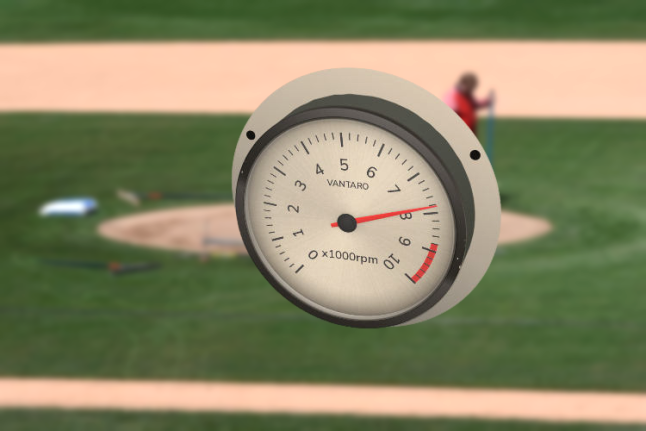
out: 7800
